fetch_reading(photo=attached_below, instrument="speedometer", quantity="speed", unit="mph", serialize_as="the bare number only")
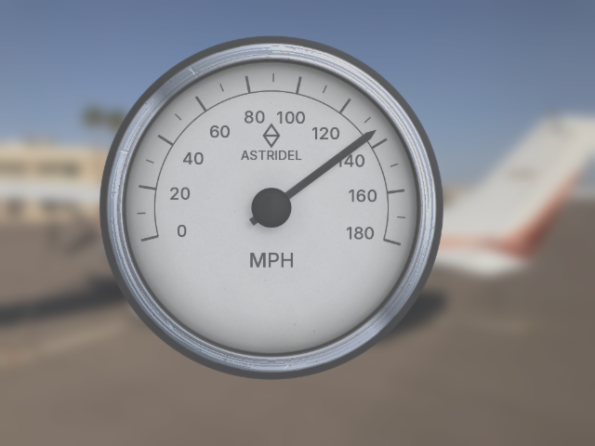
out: 135
